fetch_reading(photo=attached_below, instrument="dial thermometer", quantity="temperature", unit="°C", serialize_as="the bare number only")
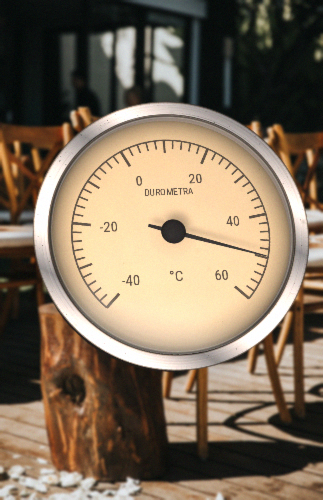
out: 50
